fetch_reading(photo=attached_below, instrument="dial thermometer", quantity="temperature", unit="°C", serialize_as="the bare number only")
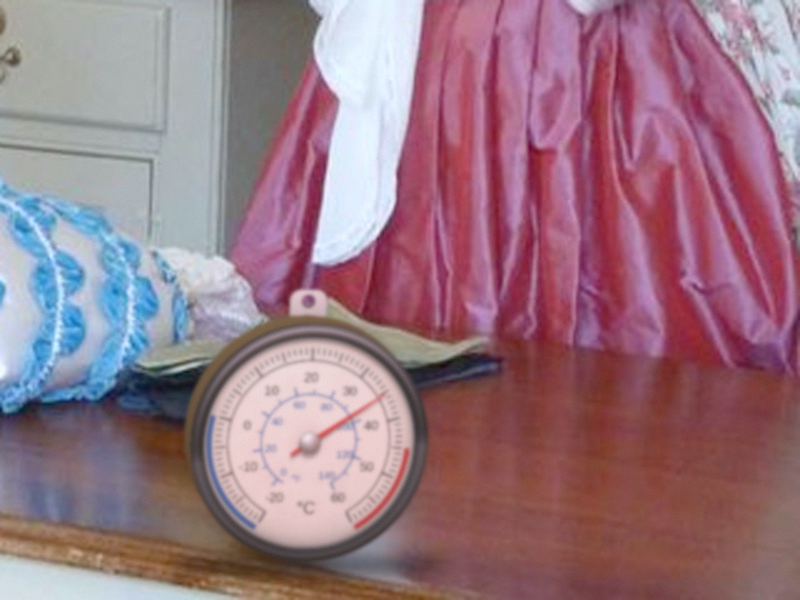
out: 35
